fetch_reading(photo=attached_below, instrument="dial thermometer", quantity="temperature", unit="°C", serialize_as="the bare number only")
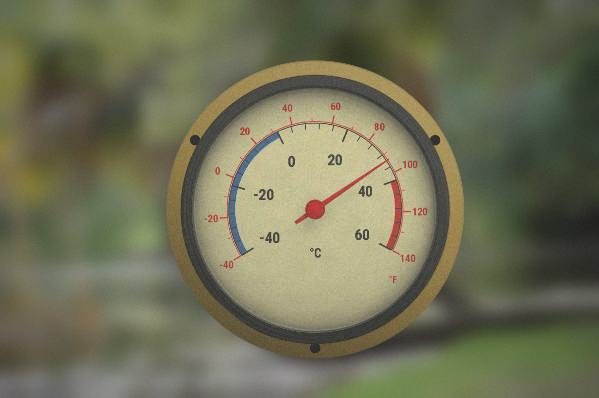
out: 34
